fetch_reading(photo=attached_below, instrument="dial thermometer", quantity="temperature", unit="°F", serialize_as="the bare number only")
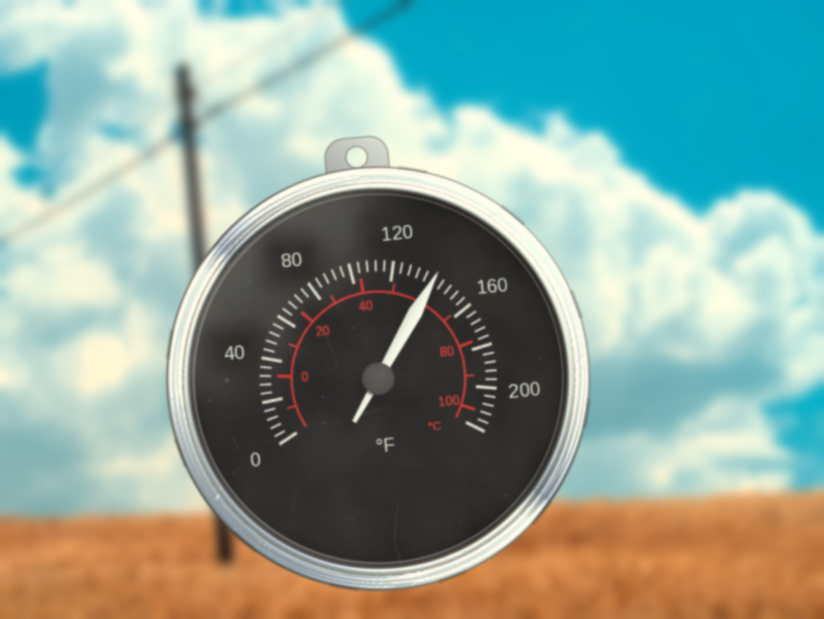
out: 140
